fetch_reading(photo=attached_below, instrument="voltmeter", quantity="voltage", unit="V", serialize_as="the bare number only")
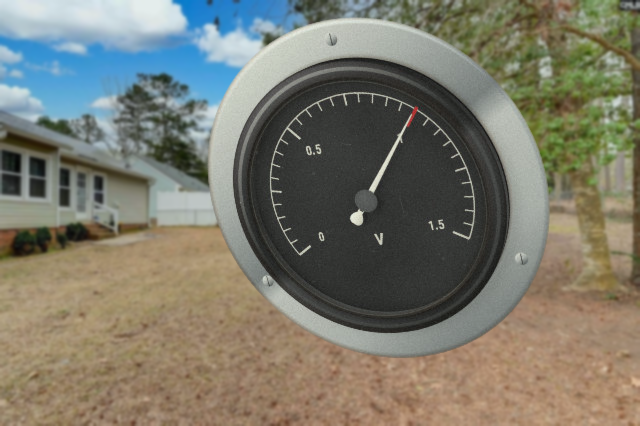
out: 1
